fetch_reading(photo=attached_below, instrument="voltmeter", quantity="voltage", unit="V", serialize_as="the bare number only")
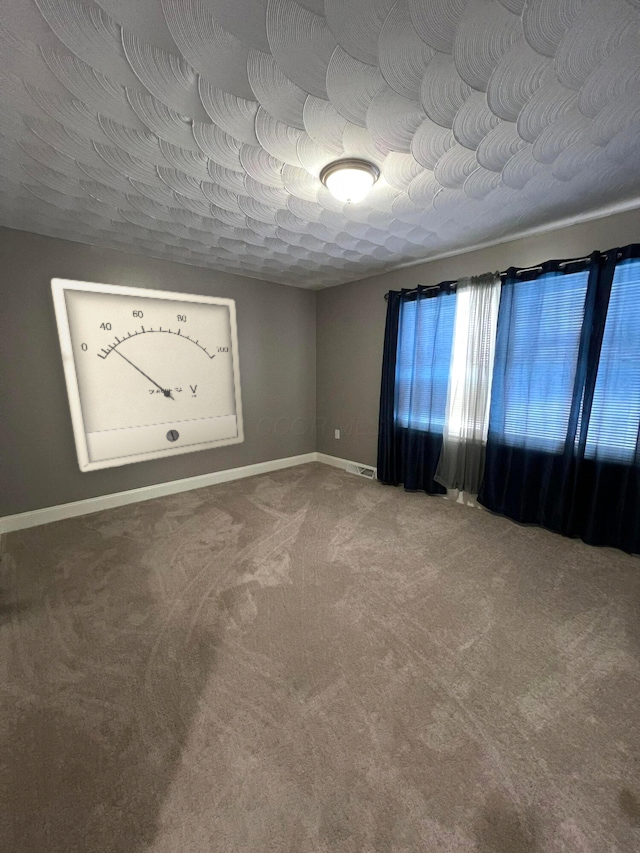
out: 30
